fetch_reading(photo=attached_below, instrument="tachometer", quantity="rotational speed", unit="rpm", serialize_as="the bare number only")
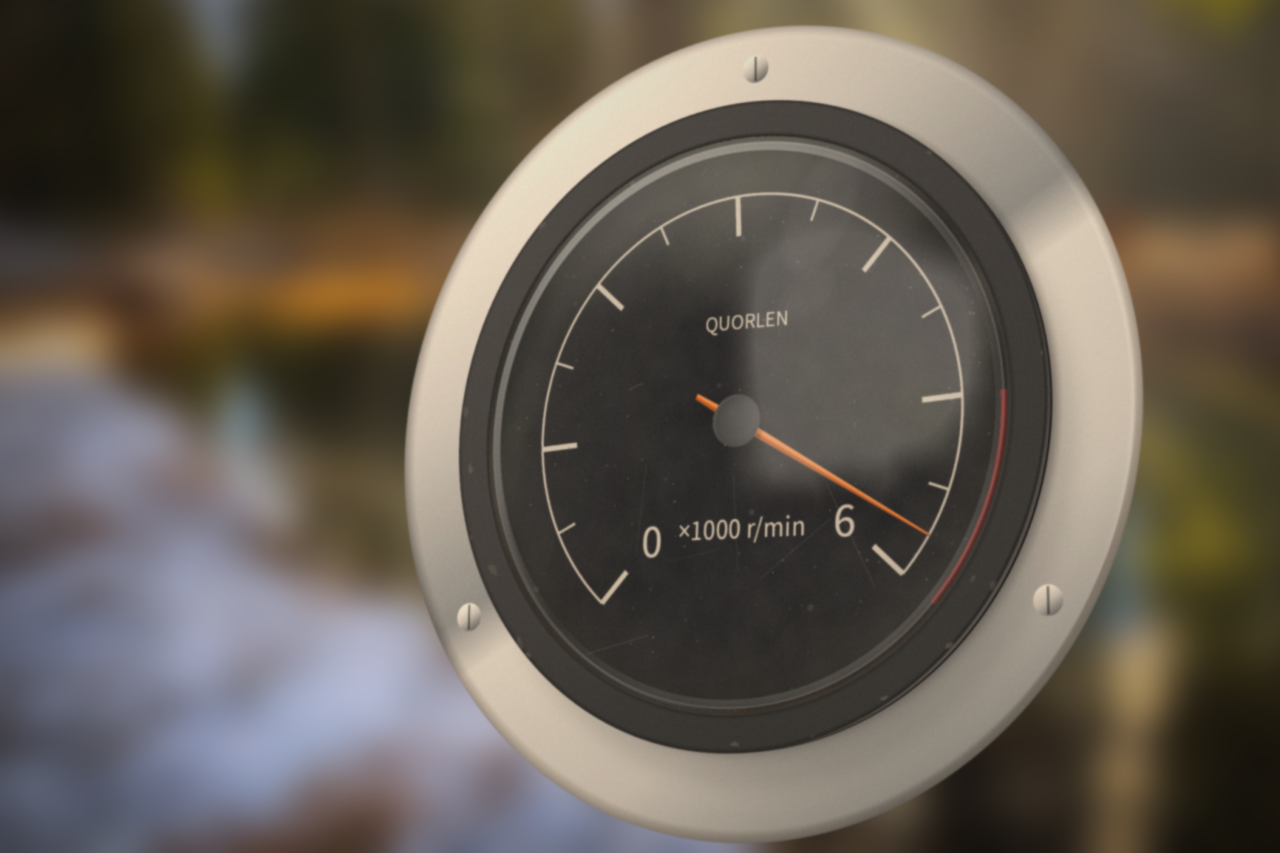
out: 5750
